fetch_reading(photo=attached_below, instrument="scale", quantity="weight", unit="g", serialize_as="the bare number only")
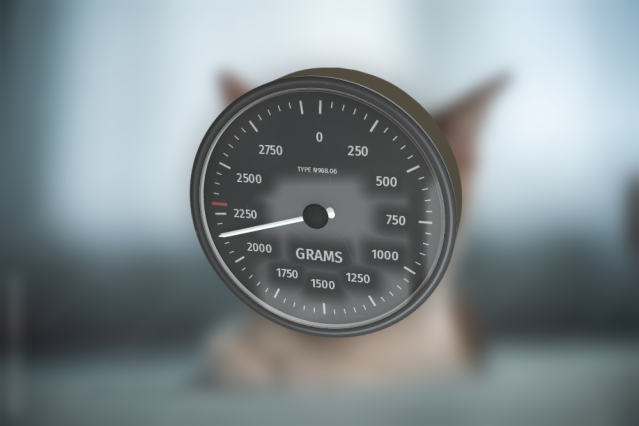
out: 2150
